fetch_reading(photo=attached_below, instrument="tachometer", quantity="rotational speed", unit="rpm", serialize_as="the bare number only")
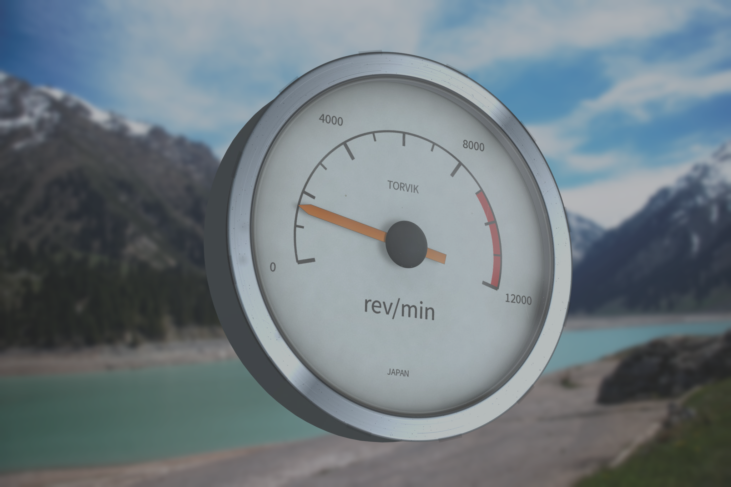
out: 1500
